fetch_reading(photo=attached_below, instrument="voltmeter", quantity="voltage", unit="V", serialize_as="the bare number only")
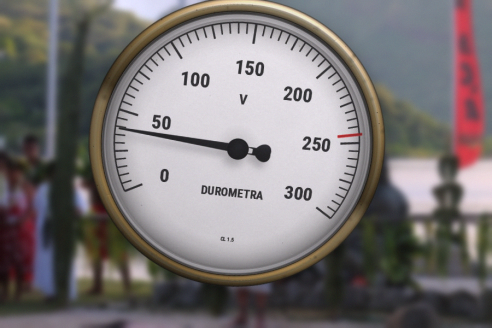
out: 40
